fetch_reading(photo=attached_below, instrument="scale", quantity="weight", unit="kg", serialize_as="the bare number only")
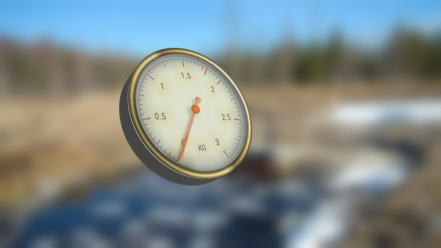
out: 0
